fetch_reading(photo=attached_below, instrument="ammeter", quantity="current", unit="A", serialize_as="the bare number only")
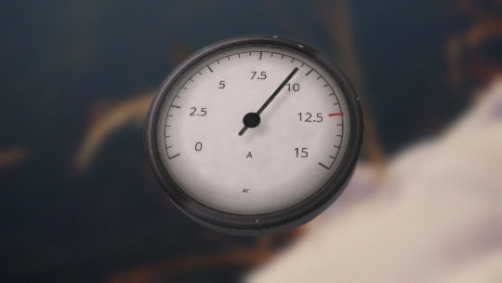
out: 9.5
